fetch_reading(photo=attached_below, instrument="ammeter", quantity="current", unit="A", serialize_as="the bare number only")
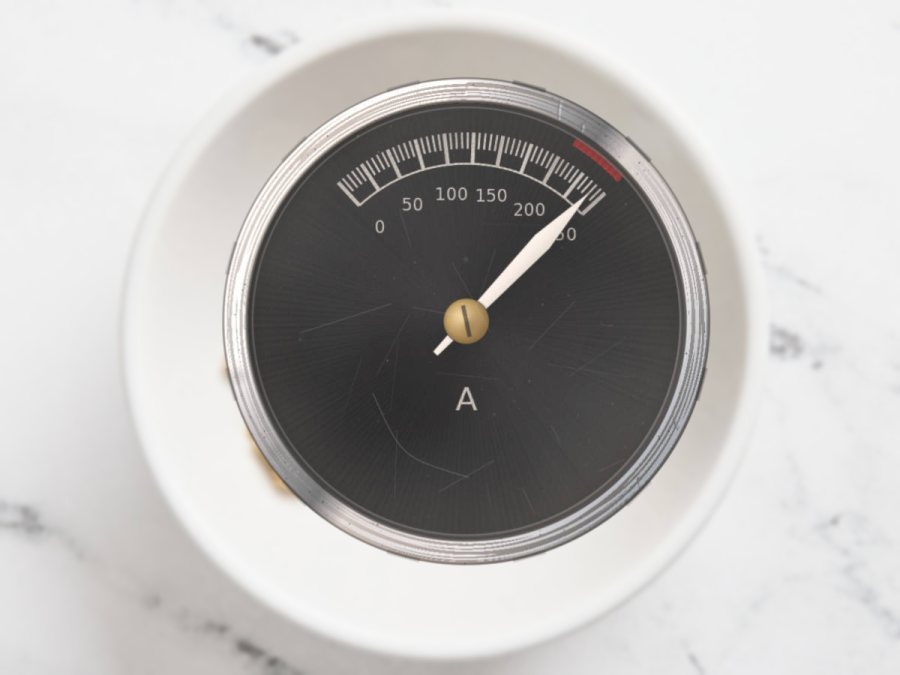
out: 240
